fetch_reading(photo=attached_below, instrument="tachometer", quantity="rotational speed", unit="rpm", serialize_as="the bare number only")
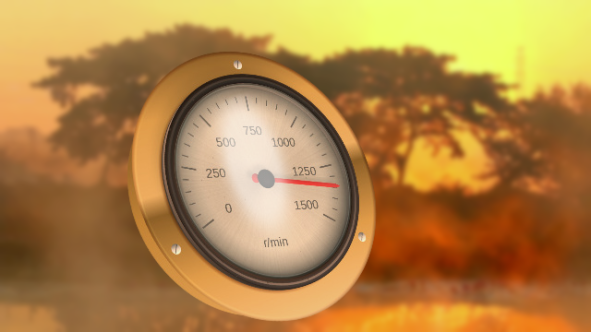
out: 1350
